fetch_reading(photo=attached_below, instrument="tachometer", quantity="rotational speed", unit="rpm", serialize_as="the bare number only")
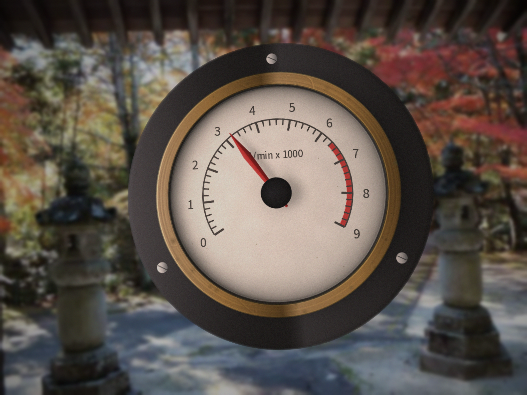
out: 3200
